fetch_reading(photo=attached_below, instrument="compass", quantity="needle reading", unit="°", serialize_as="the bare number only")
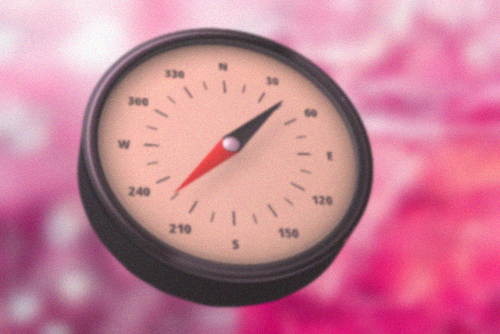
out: 225
